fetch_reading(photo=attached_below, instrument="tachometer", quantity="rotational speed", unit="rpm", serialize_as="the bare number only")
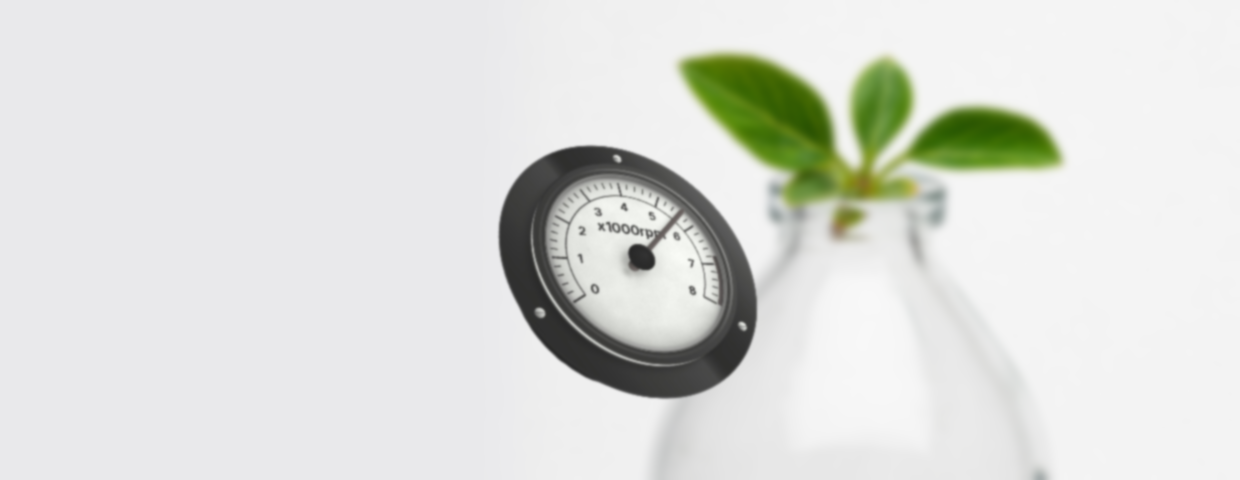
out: 5600
